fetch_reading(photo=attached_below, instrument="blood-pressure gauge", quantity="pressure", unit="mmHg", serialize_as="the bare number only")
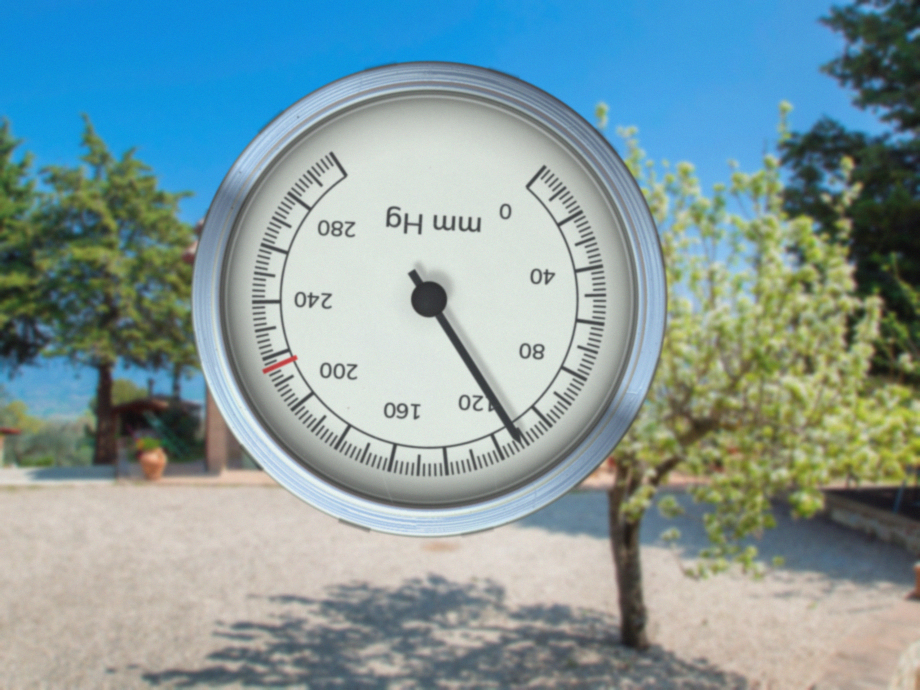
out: 112
